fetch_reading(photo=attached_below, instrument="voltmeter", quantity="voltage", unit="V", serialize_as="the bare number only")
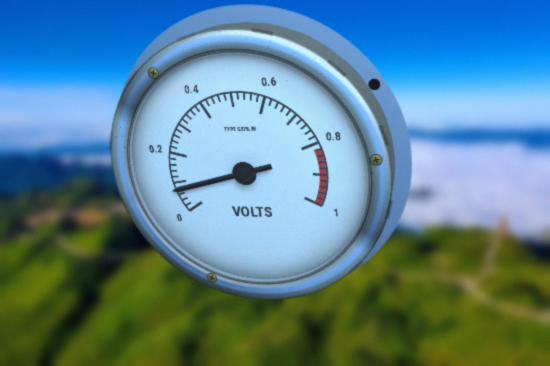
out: 0.08
